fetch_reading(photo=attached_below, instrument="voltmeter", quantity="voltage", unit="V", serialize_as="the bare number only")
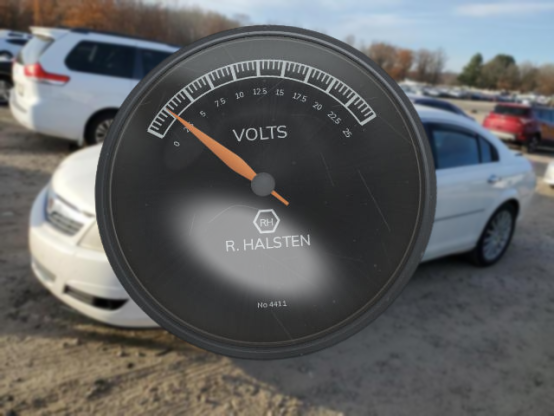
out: 2.5
